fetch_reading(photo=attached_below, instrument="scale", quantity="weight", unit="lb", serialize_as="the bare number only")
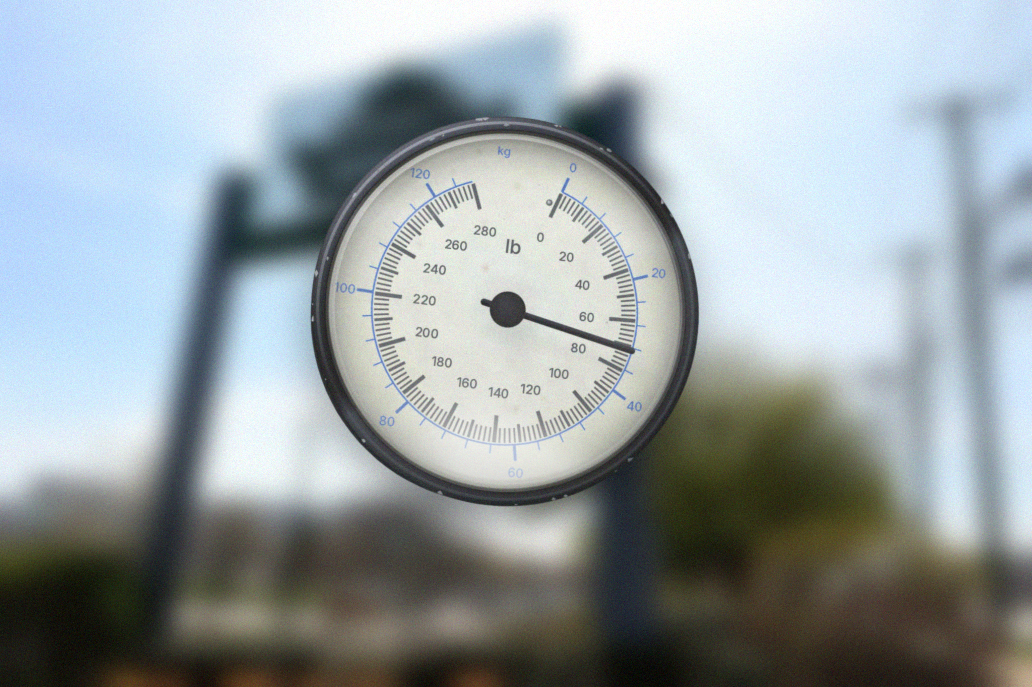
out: 72
